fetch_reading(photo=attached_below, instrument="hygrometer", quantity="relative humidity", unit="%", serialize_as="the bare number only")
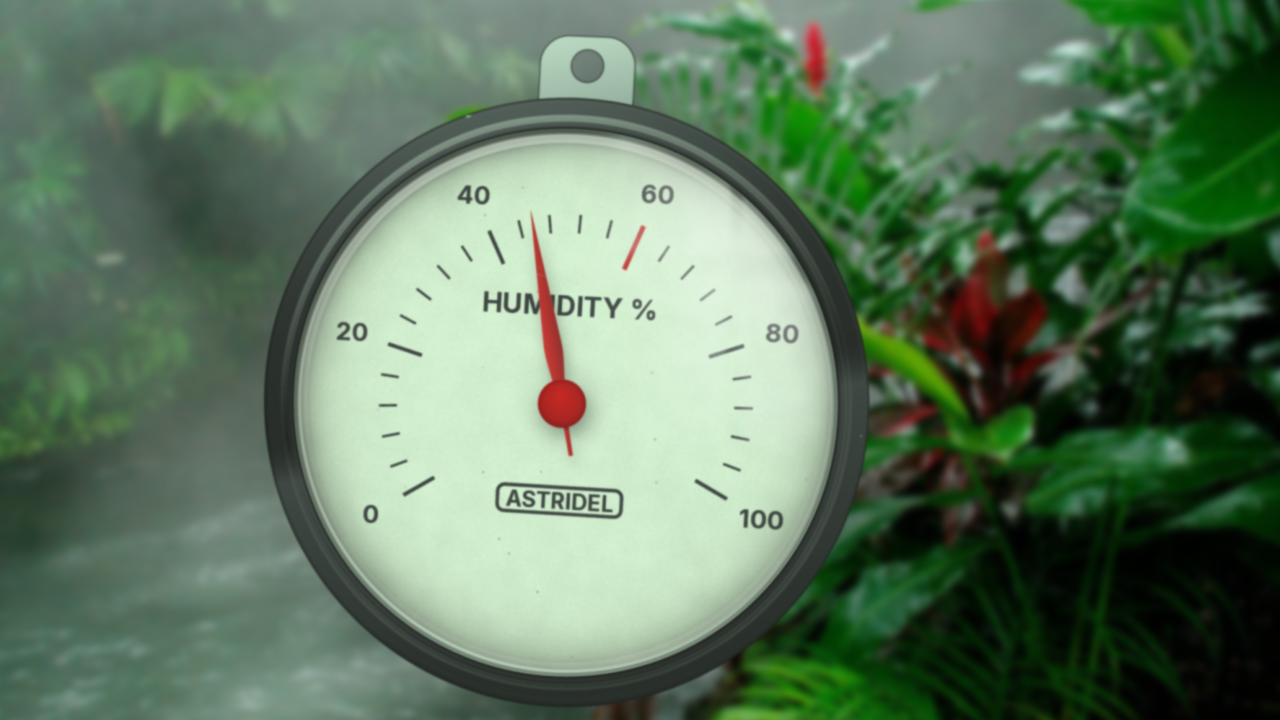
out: 46
